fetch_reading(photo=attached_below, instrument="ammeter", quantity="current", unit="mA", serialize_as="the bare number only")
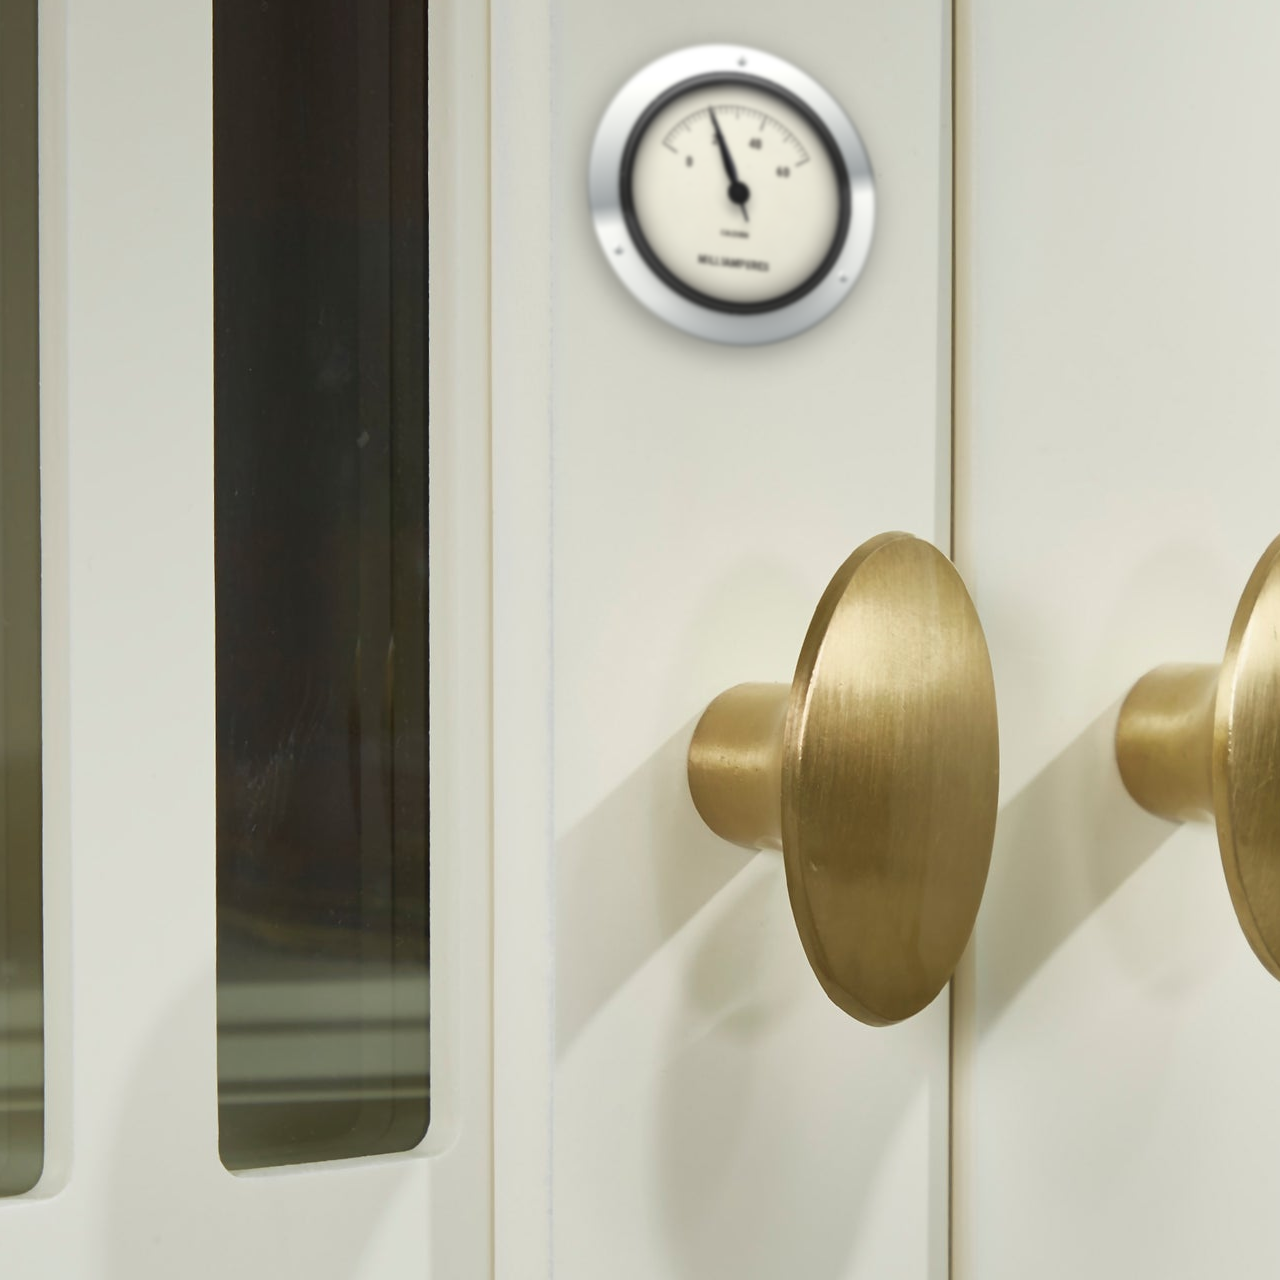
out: 20
